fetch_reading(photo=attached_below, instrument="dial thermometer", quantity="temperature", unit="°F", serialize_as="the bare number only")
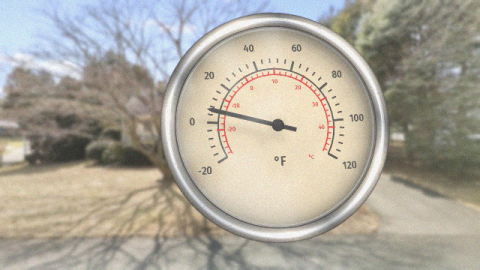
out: 6
